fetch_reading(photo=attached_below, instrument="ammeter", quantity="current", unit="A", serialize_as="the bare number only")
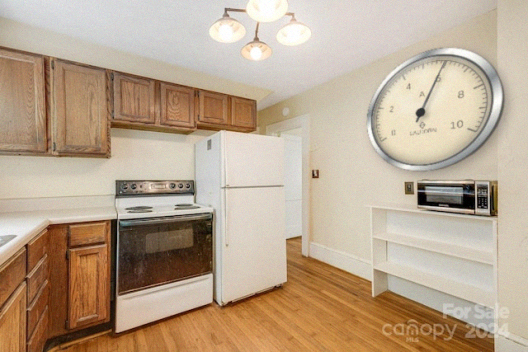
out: 6
